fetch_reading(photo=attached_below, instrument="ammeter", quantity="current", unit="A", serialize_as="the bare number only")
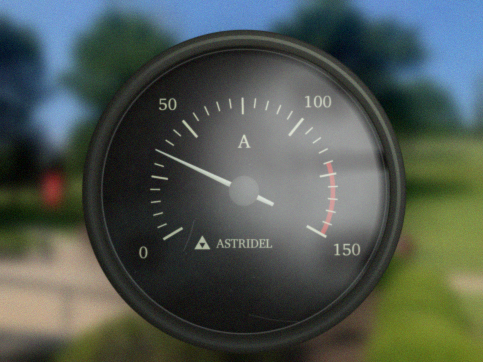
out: 35
